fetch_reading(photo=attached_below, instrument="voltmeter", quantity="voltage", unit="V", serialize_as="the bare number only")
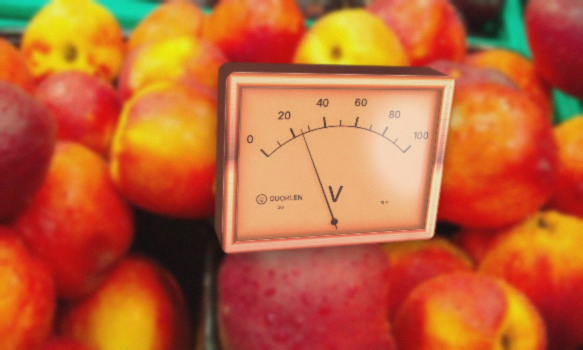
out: 25
